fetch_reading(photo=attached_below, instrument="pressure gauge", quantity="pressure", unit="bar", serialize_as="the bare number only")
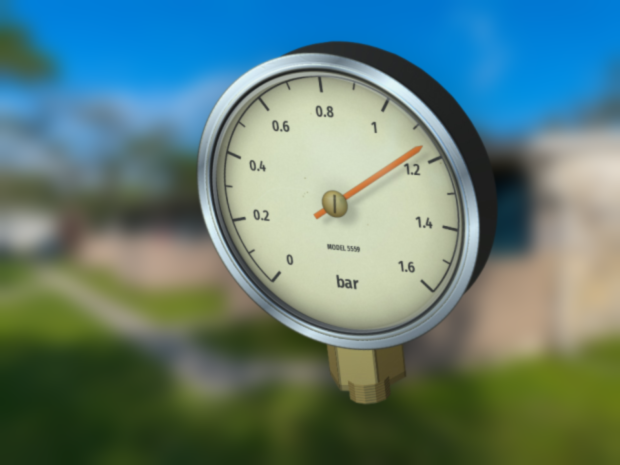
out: 1.15
